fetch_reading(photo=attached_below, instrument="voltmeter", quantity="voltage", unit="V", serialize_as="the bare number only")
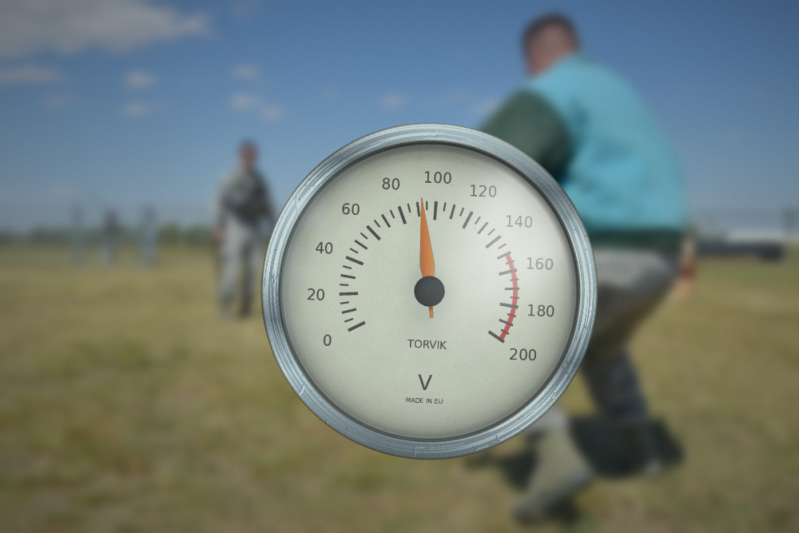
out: 92.5
